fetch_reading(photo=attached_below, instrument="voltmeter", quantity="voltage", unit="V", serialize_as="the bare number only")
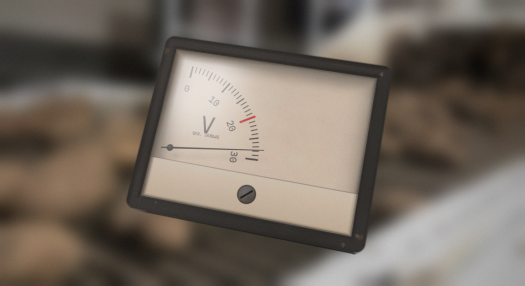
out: 28
